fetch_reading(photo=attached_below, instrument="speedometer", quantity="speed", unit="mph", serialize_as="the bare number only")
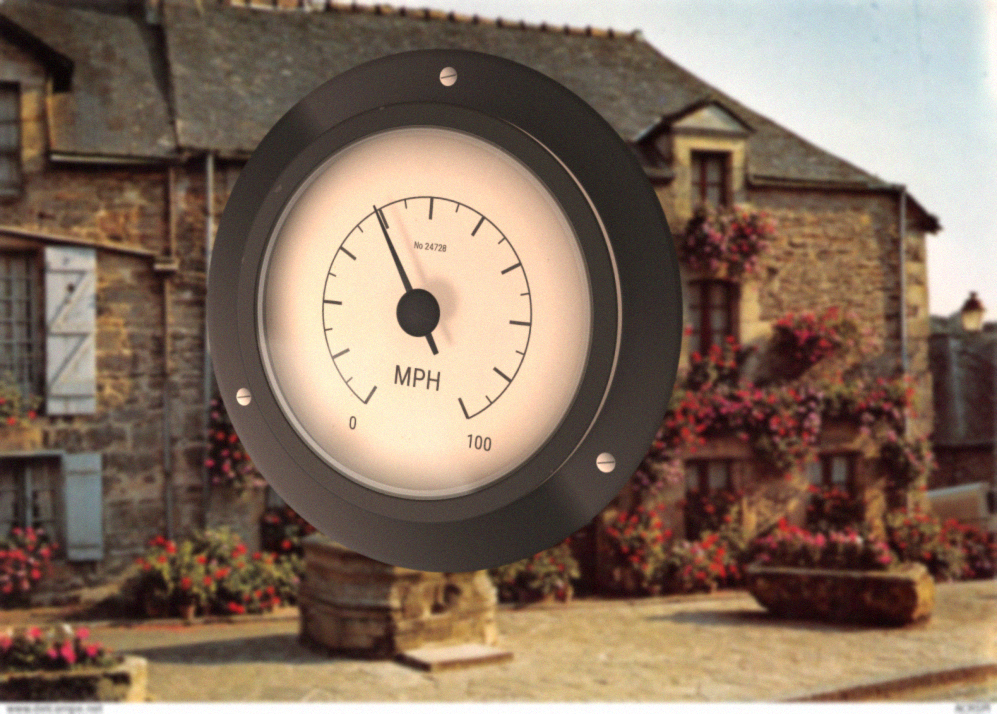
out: 40
